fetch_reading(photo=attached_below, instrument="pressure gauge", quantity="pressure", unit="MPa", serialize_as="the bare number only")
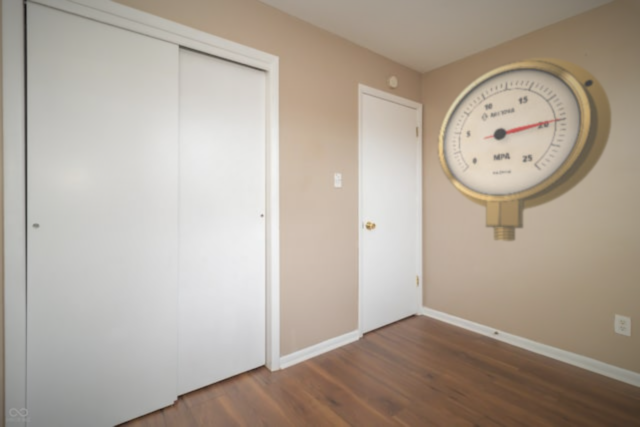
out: 20
